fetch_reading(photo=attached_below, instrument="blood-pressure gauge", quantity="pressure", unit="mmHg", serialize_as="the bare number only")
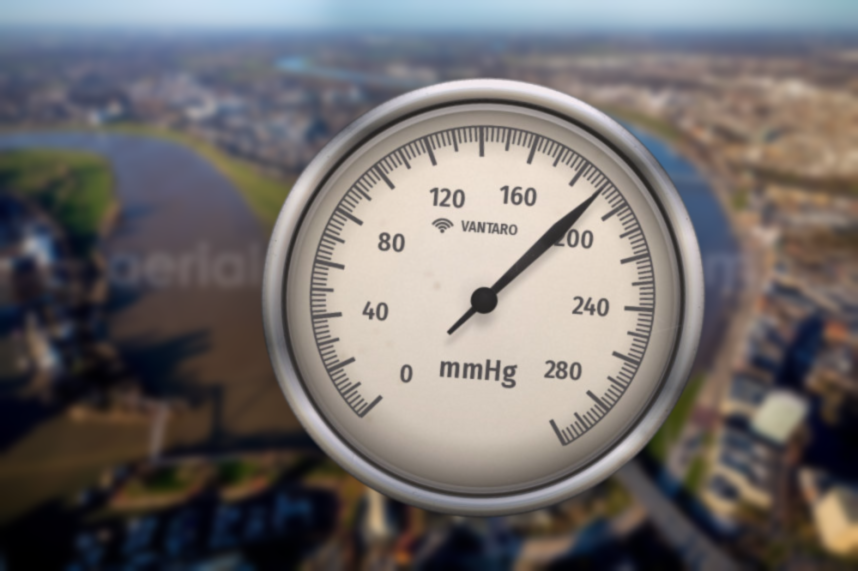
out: 190
